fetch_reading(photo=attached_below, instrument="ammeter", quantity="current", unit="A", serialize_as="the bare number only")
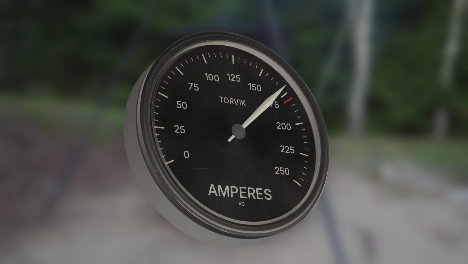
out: 170
